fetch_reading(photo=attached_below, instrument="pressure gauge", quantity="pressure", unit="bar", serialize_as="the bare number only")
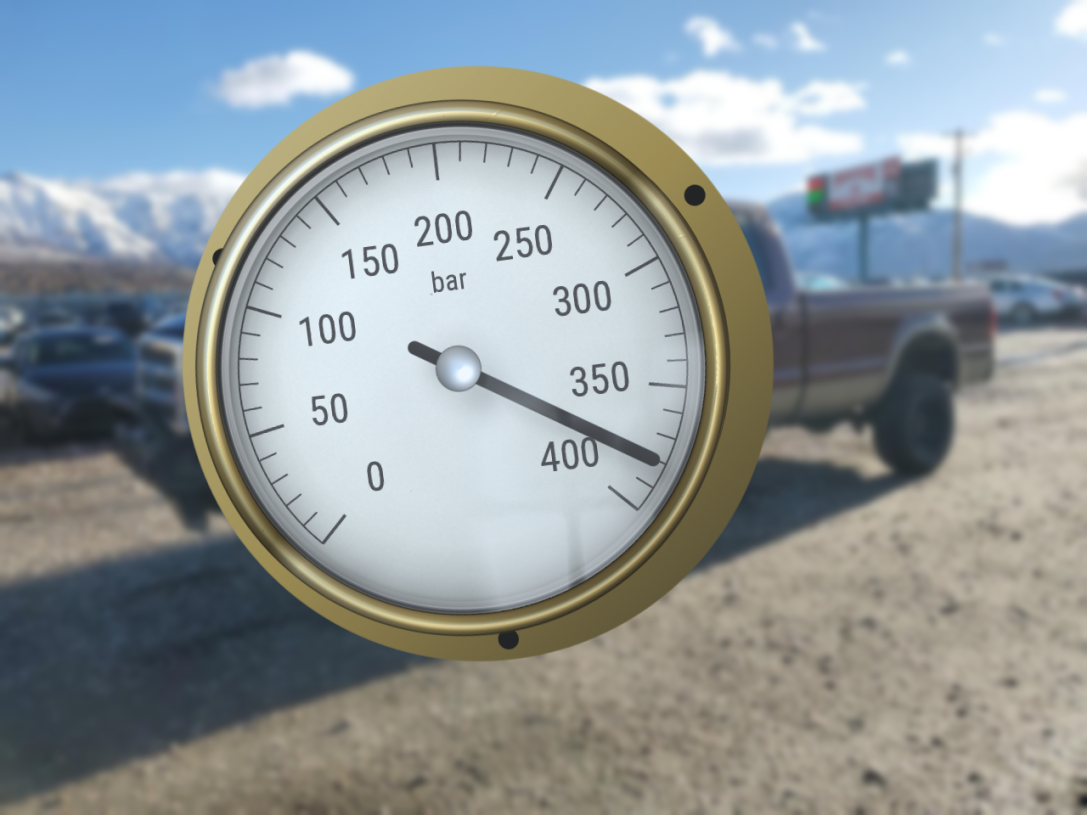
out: 380
